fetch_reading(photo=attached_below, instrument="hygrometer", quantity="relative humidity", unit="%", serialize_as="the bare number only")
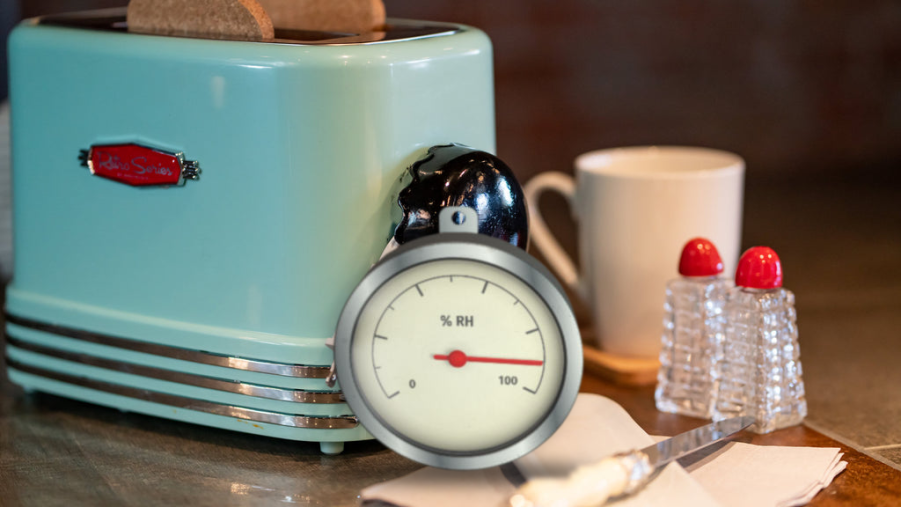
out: 90
